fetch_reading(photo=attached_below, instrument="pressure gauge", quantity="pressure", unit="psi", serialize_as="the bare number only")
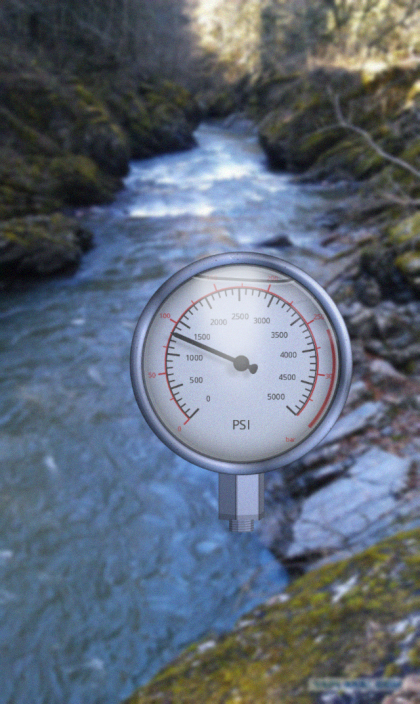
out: 1300
